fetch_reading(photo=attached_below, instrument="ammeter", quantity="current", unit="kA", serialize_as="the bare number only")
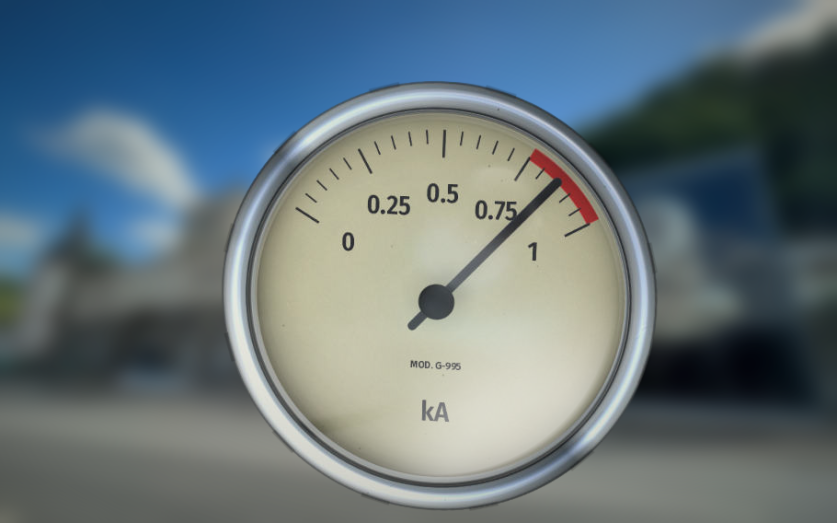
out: 0.85
